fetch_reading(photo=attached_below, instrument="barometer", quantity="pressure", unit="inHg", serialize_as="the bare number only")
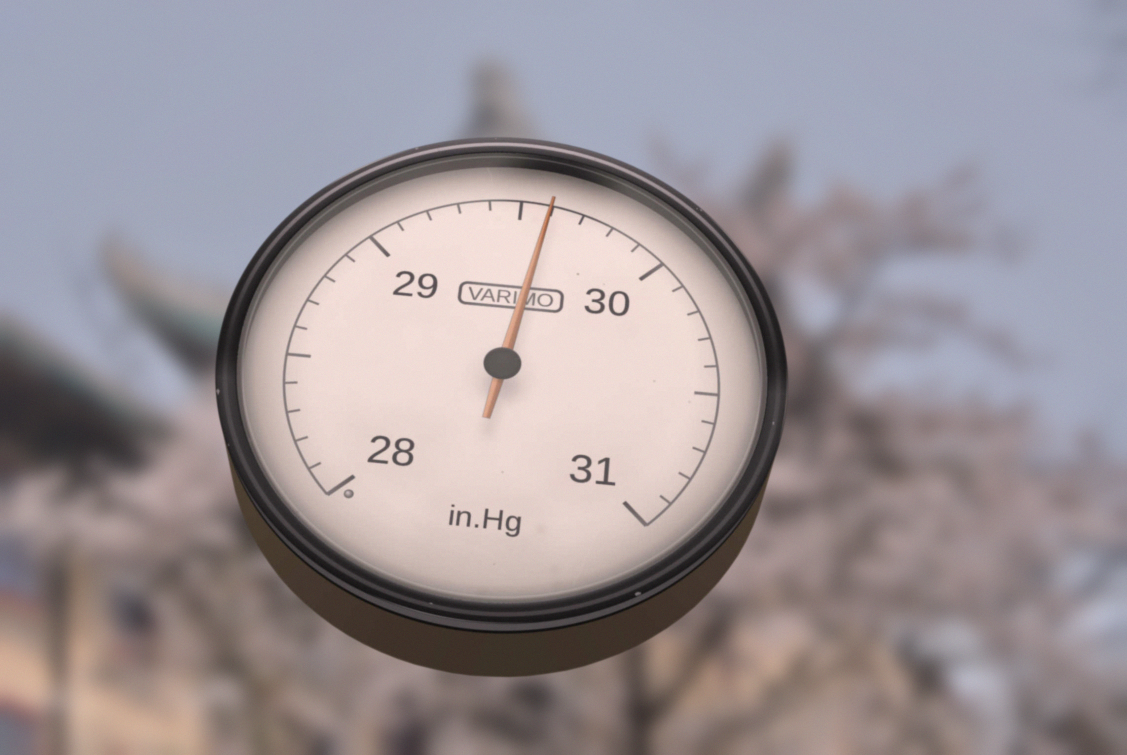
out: 29.6
